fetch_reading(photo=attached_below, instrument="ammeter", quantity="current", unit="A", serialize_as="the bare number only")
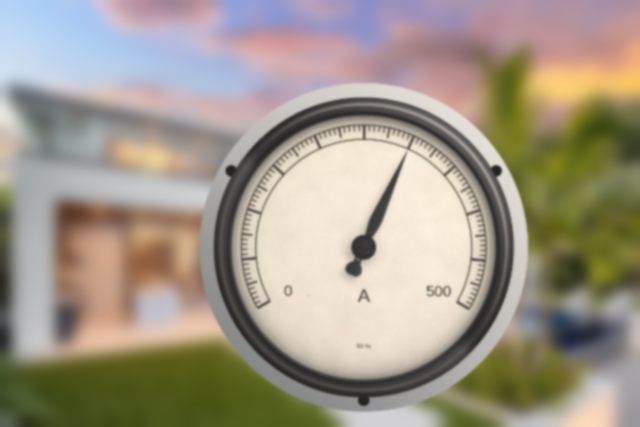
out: 300
